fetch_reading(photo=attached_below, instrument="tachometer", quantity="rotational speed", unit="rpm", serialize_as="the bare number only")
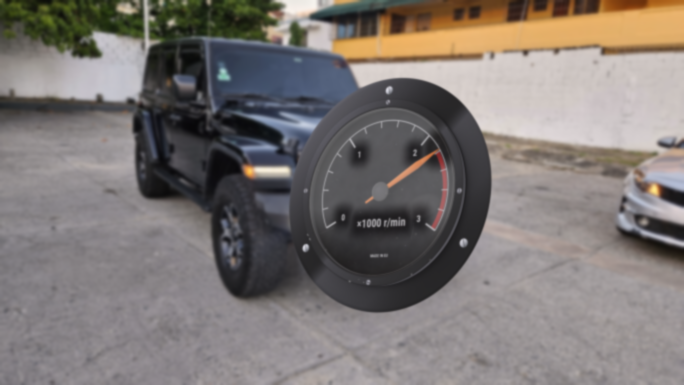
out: 2200
